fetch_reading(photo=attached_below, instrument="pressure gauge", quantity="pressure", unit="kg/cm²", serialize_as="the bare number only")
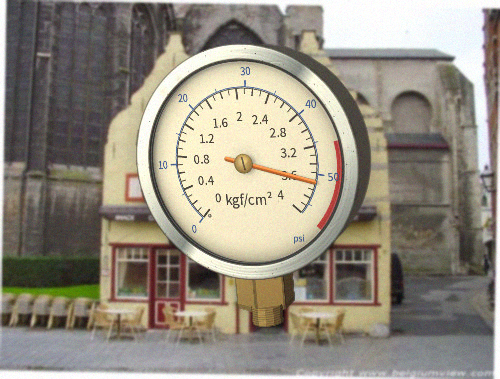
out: 3.6
